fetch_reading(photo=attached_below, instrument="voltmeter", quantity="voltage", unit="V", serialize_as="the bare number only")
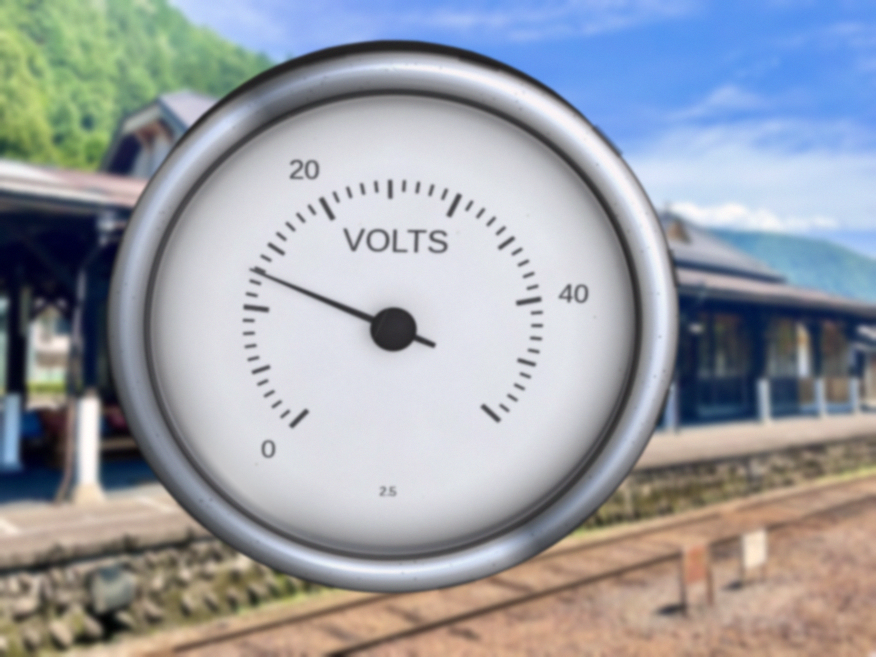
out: 13
